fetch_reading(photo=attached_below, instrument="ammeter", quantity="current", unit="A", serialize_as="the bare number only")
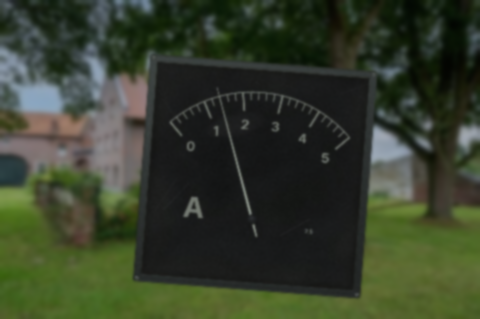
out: 1.4
